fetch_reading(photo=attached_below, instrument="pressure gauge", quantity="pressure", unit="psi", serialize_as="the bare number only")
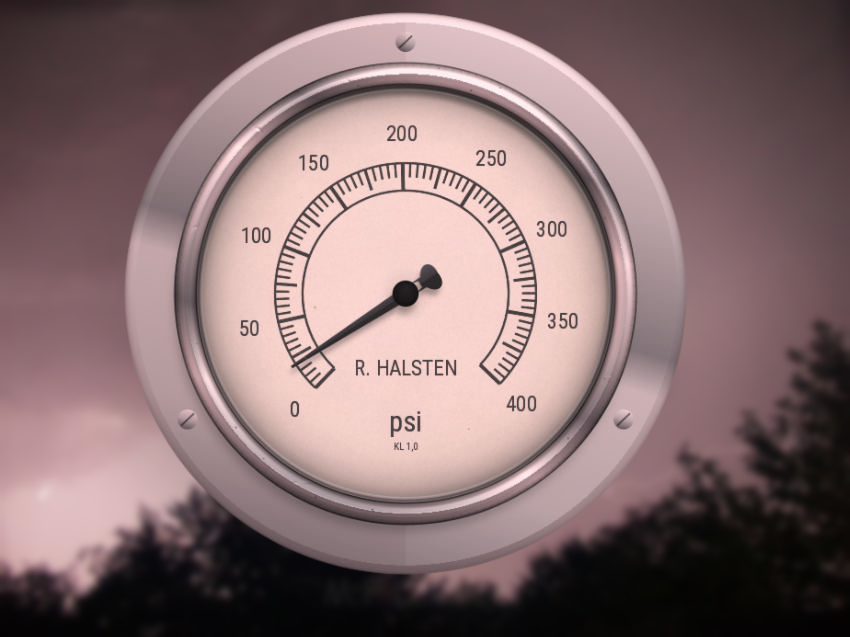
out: 20
